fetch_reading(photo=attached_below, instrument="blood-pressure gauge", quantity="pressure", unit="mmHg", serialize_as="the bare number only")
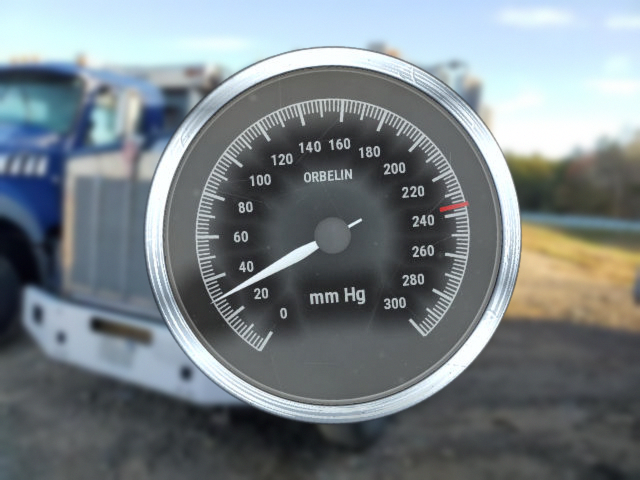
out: 30
